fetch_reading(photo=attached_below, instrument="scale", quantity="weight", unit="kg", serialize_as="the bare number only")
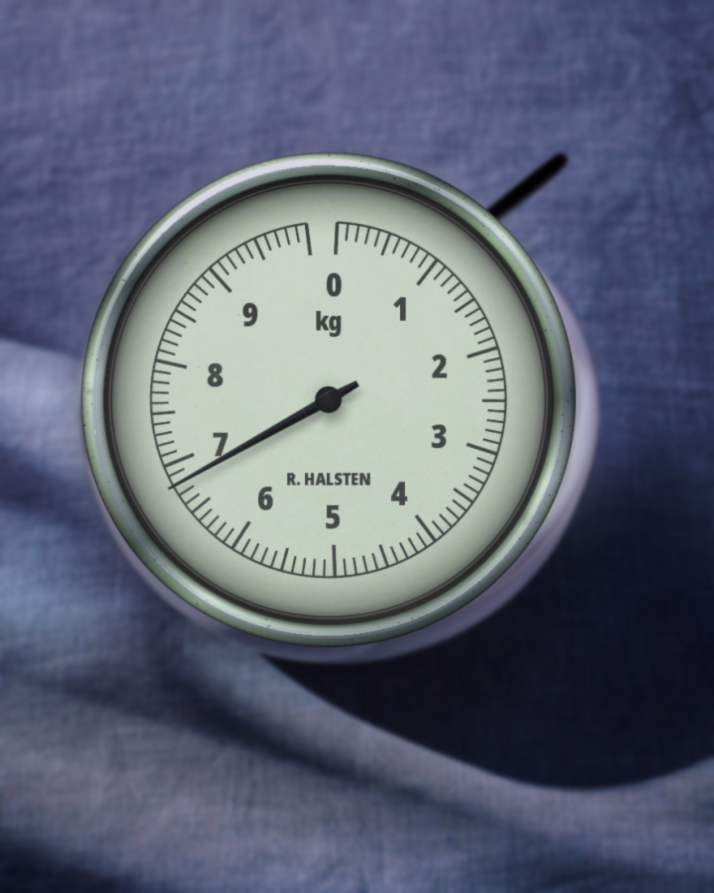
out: 6.8
